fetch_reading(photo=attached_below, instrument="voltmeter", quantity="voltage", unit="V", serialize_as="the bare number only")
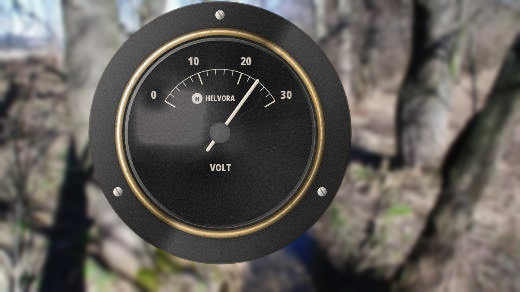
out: 24
